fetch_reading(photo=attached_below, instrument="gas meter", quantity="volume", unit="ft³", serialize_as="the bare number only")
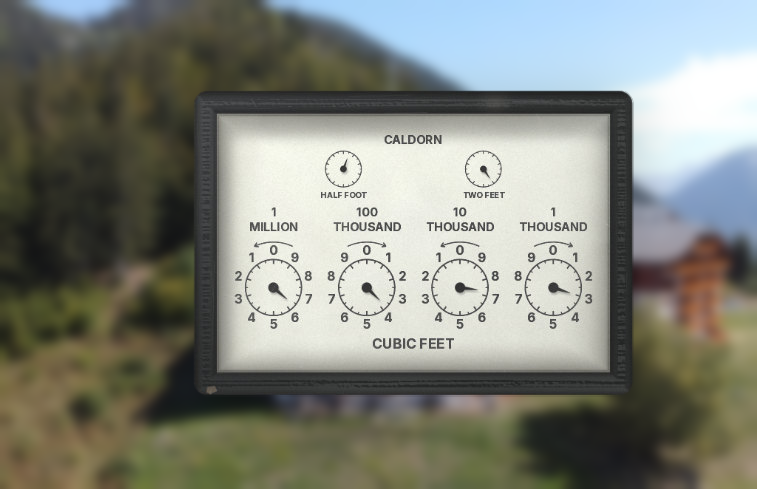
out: 637300
